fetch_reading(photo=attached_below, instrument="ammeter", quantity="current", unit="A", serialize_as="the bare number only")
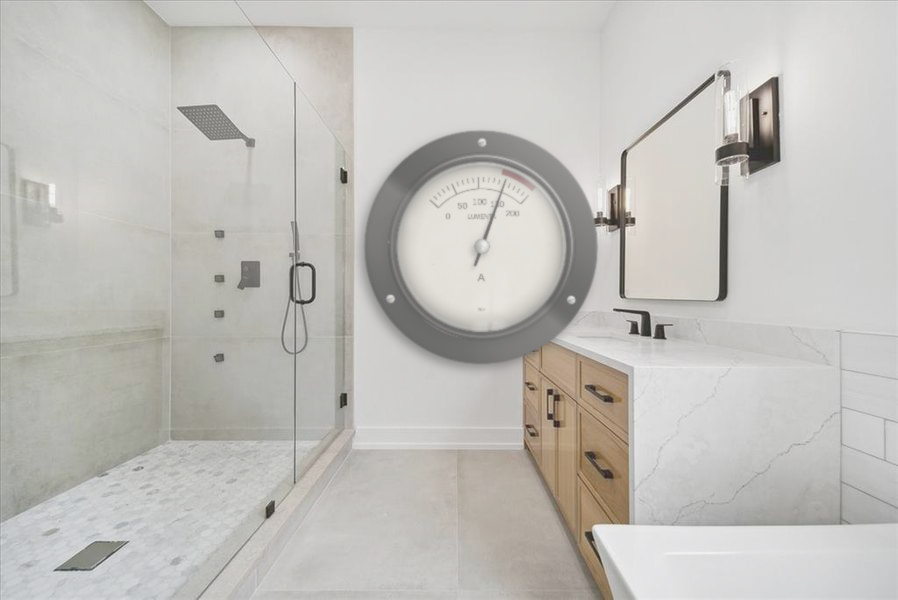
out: 150
